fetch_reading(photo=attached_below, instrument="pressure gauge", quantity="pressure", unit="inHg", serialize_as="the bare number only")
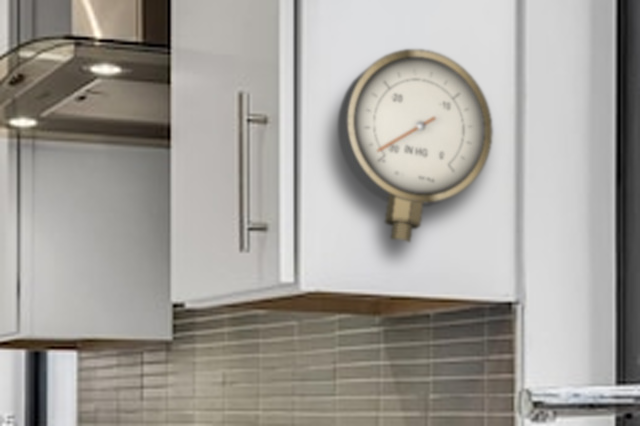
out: -29
